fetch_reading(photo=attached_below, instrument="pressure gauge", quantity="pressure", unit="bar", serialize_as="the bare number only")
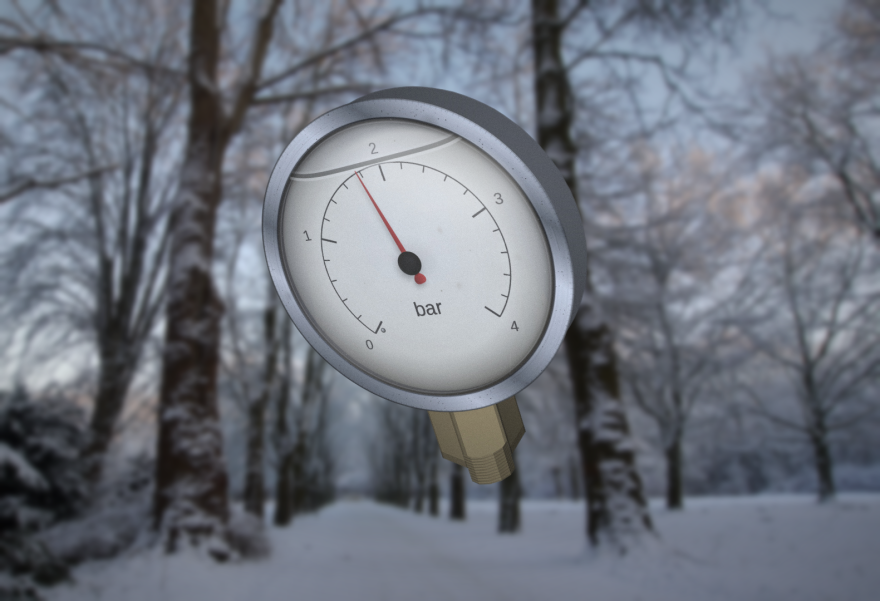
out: 1.8
